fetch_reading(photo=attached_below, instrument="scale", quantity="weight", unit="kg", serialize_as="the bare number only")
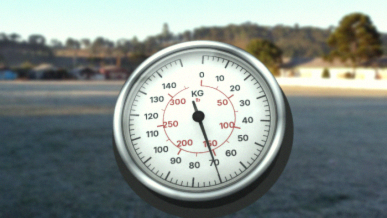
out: 70
